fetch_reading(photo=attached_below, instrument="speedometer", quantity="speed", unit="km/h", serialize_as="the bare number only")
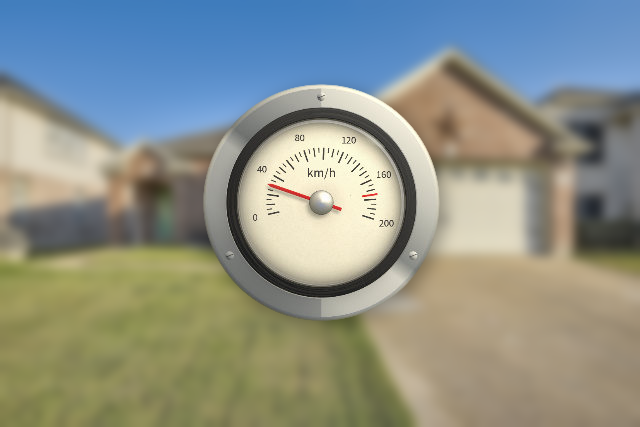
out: 30
